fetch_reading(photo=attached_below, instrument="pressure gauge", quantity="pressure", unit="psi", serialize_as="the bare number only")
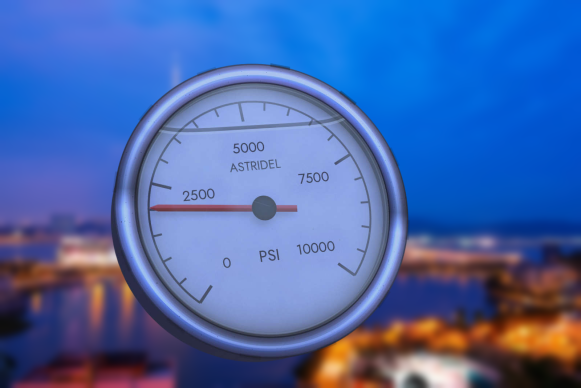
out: 2000
